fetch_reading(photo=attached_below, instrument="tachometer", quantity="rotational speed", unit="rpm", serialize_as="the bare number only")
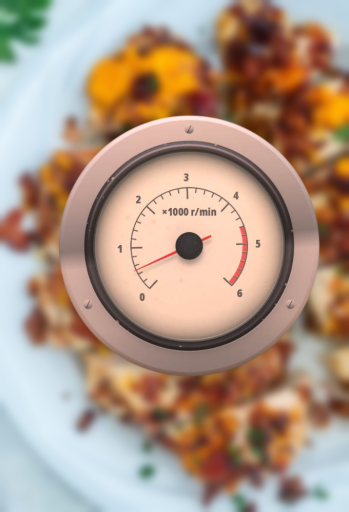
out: 500
